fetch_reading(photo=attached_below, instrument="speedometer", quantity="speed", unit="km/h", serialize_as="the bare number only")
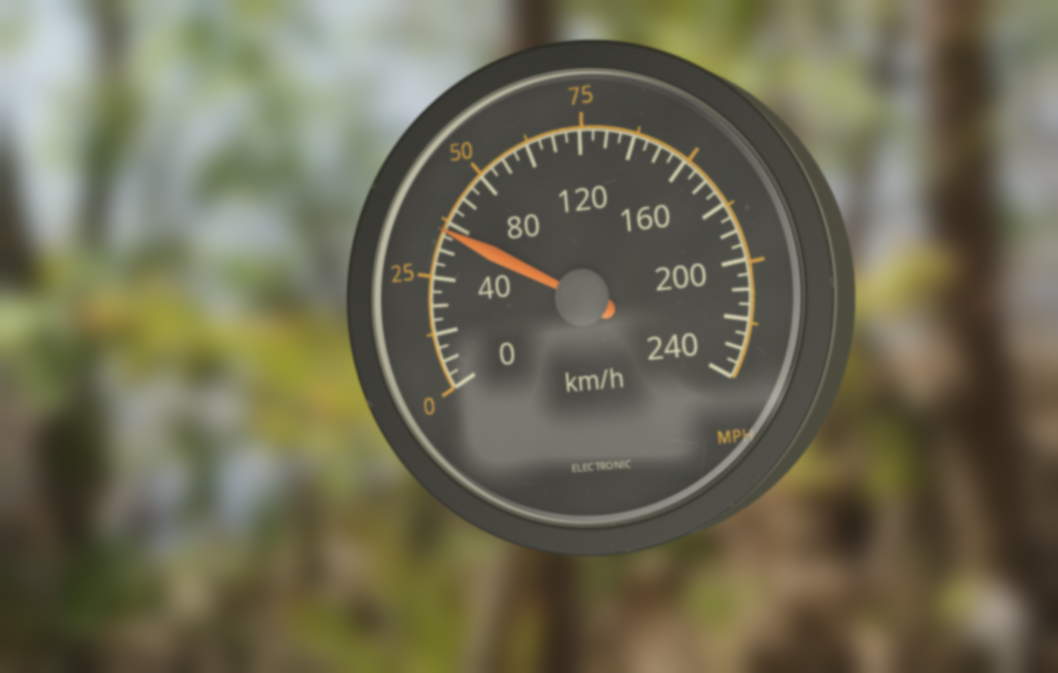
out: 57.5
